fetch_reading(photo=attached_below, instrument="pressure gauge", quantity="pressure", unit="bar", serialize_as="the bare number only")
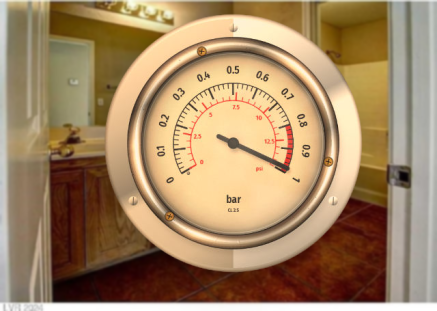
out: 0.98
